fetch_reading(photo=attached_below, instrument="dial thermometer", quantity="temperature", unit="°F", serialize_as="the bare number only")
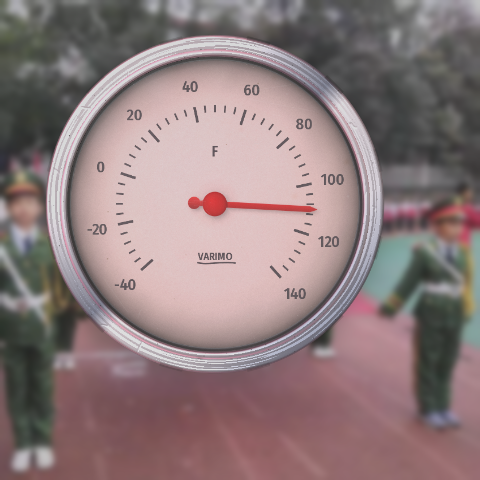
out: 110
